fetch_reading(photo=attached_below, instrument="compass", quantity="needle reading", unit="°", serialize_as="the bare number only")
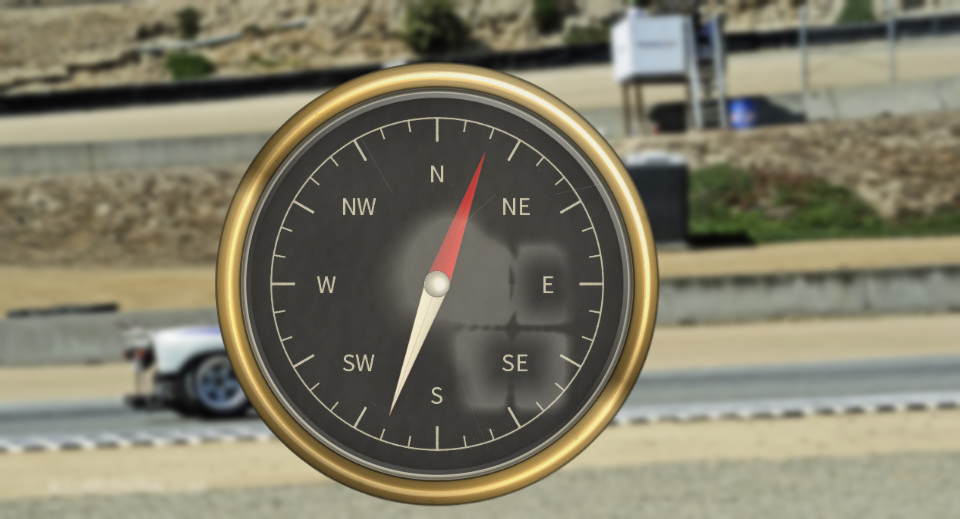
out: 20
